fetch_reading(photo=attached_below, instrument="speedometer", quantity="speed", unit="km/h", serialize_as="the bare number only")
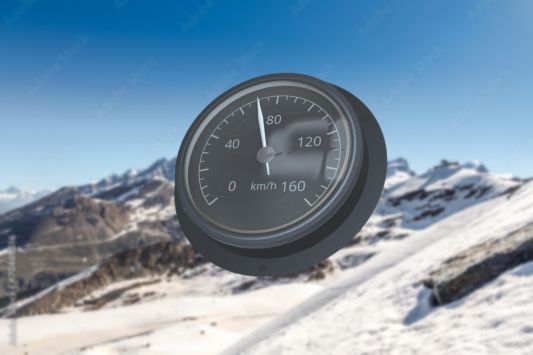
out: 70
